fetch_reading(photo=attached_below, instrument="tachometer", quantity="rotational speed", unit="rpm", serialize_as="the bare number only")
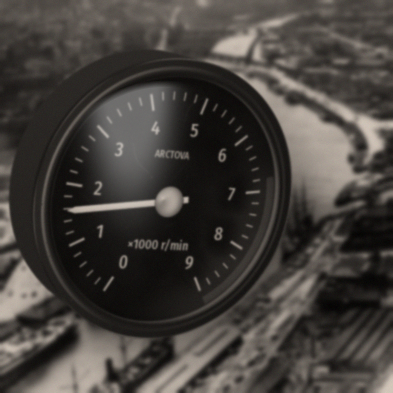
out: 1600
